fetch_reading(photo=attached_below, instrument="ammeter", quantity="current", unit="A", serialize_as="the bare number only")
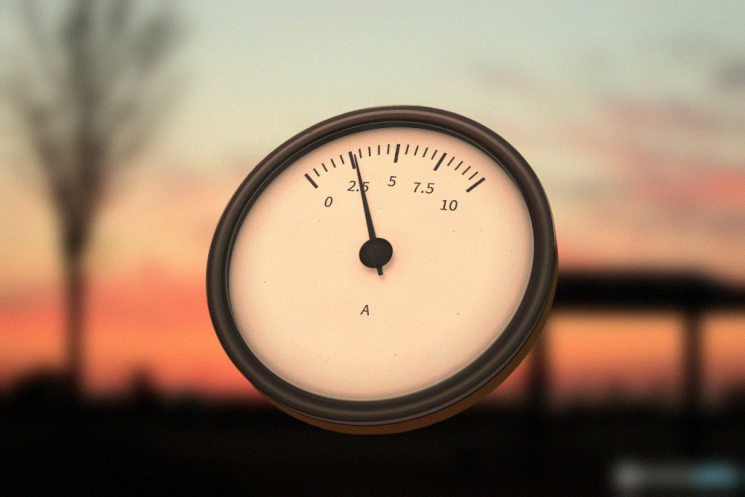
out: 2.75
